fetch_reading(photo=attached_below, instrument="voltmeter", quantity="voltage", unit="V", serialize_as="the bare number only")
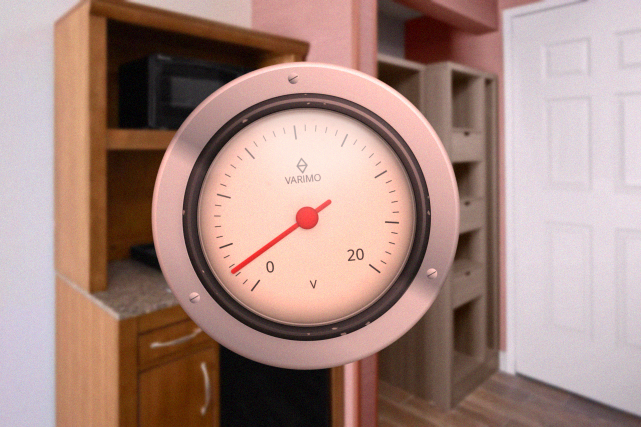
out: 1.25
